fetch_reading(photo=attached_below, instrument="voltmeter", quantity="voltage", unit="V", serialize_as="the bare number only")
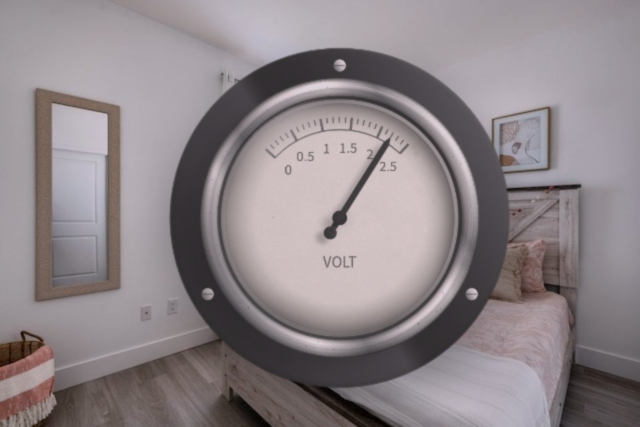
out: 2.2
